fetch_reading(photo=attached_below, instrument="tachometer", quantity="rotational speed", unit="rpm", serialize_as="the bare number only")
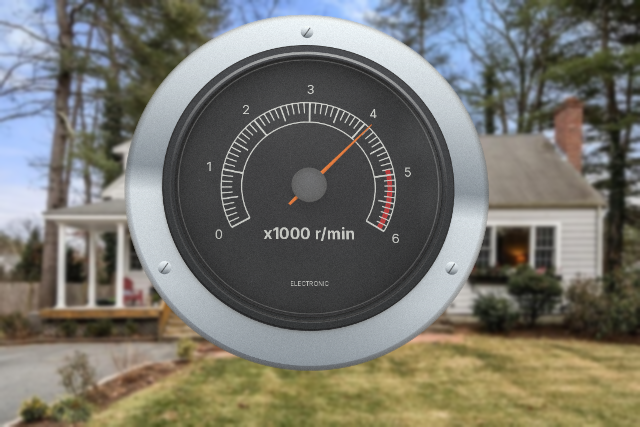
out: 4100
